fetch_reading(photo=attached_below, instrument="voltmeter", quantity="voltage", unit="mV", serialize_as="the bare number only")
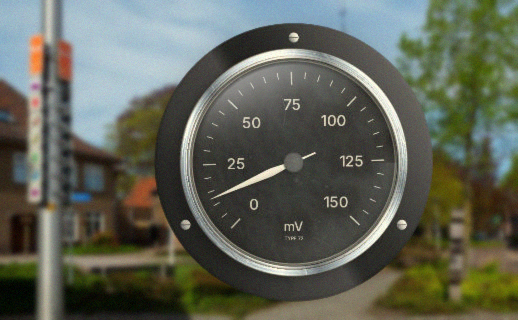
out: 12.5
